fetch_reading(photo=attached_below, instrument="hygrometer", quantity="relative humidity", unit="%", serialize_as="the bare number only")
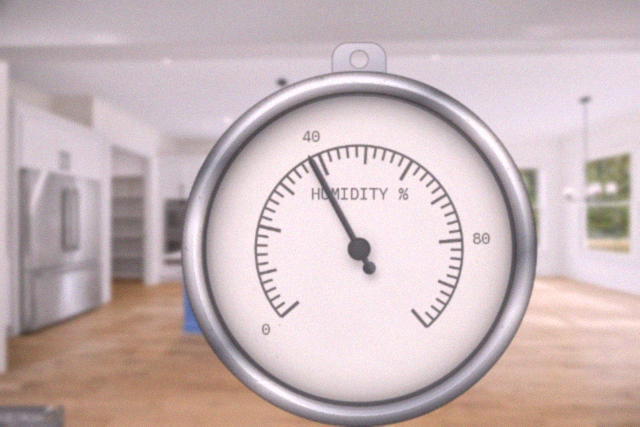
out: 38
